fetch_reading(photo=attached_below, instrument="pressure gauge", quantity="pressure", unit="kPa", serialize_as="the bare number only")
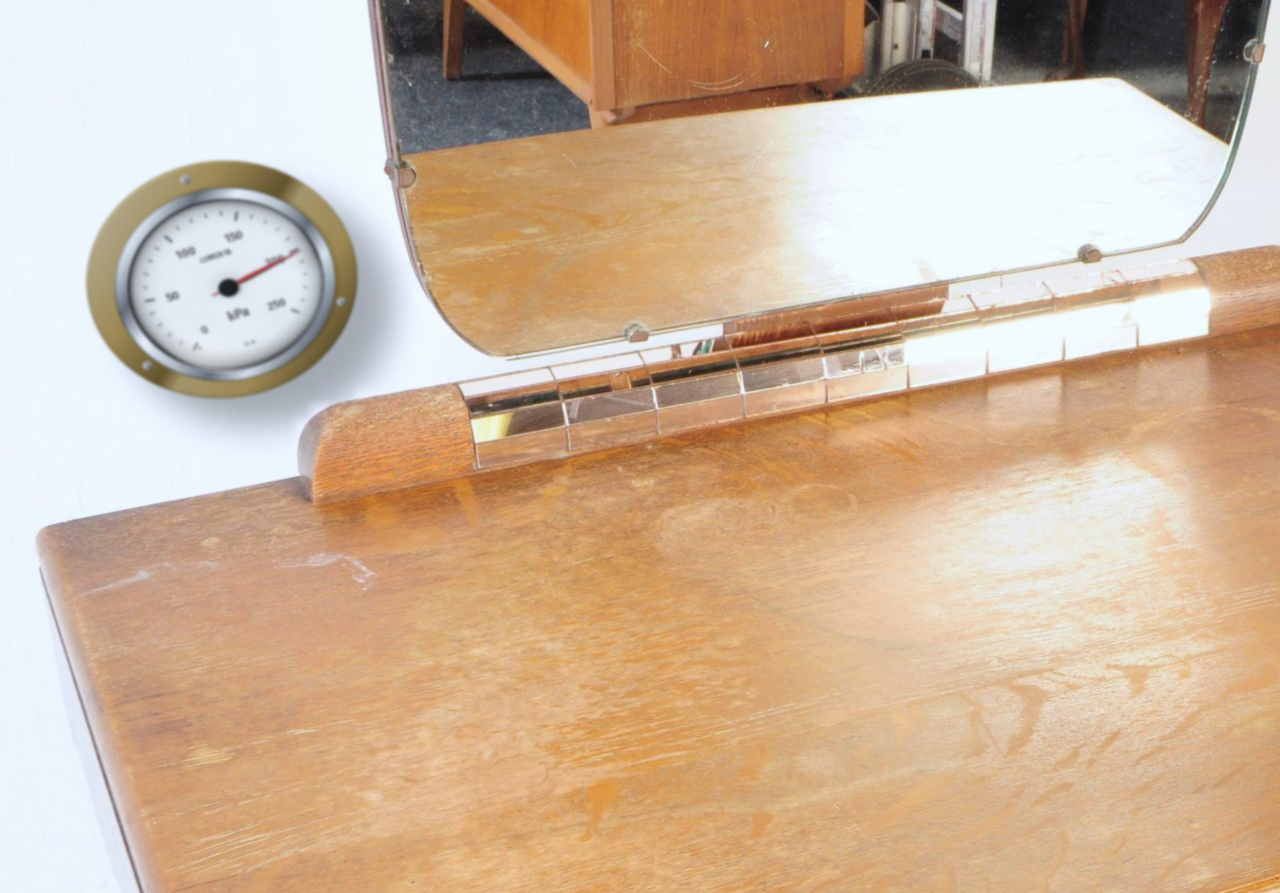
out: 200
